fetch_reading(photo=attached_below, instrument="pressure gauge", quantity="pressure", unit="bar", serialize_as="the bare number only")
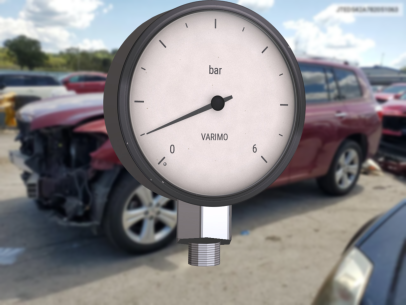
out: 0.5
